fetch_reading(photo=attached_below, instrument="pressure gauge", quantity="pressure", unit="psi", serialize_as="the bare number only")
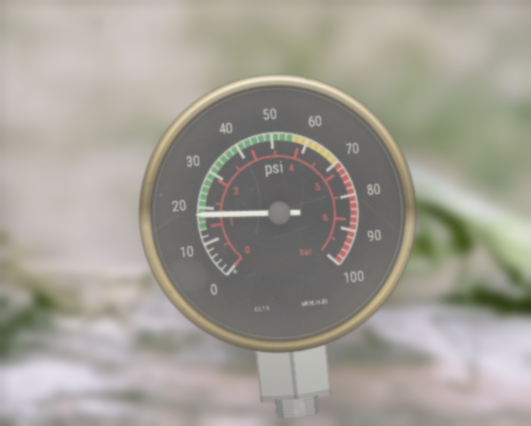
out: 18
